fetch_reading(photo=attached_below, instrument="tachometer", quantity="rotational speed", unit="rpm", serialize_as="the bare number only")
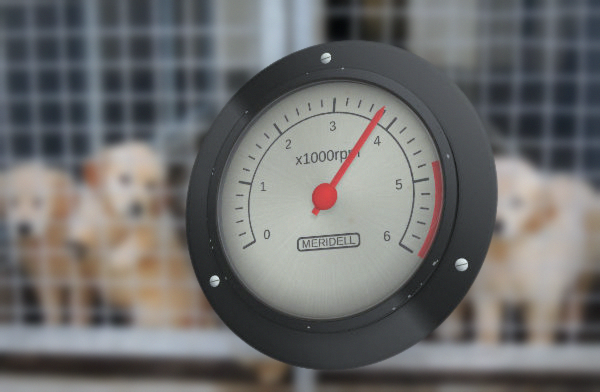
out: 3800
